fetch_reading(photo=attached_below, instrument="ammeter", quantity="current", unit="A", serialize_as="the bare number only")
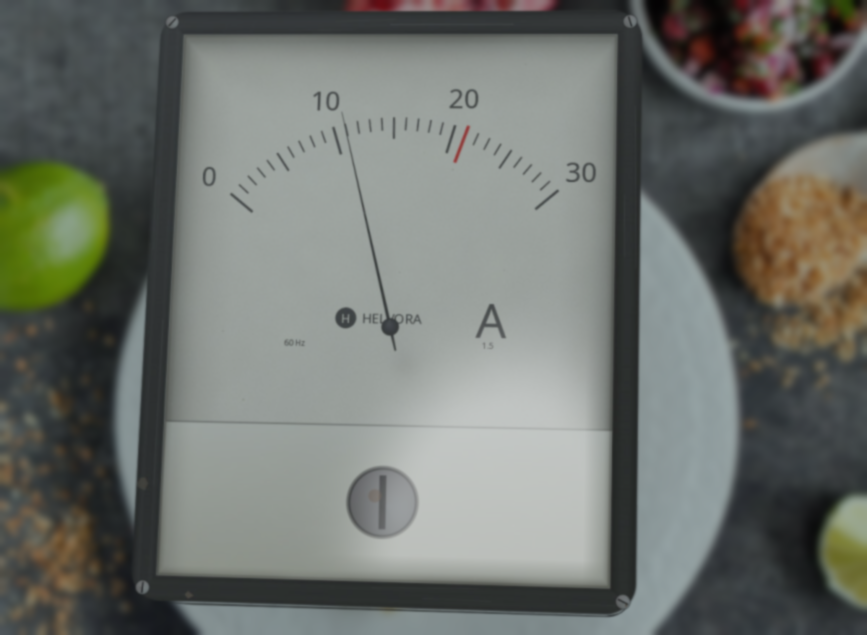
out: 11
